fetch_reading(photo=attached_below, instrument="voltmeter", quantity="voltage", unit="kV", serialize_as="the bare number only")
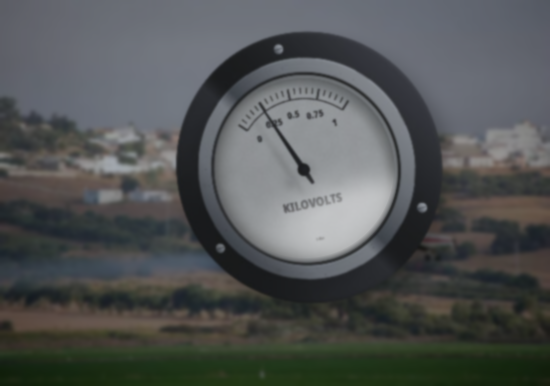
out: 0.25
